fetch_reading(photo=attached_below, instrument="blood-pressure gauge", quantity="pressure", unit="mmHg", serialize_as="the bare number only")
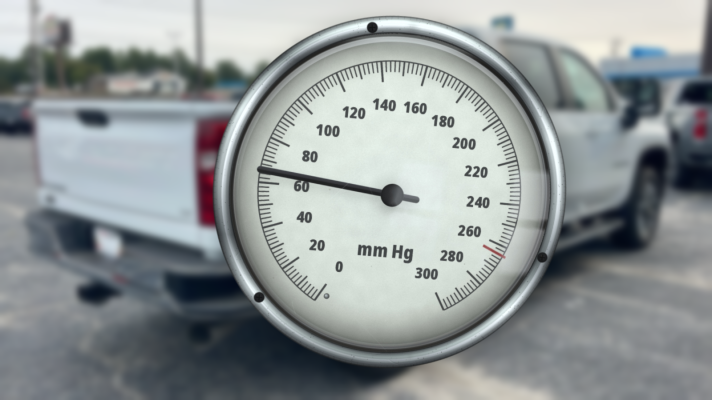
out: 66
